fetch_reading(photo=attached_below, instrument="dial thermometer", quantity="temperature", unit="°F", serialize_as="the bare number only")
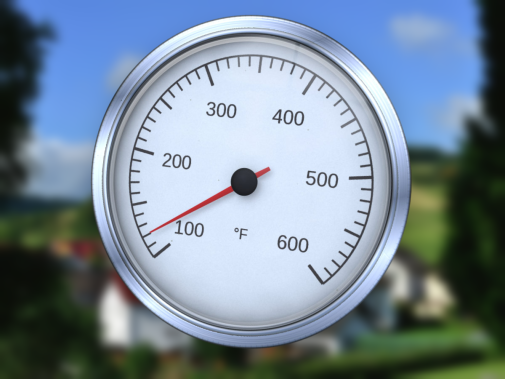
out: 120
